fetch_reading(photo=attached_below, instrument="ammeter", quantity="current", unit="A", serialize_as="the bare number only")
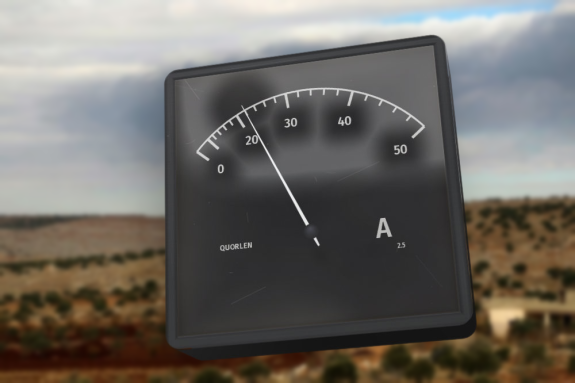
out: 22
